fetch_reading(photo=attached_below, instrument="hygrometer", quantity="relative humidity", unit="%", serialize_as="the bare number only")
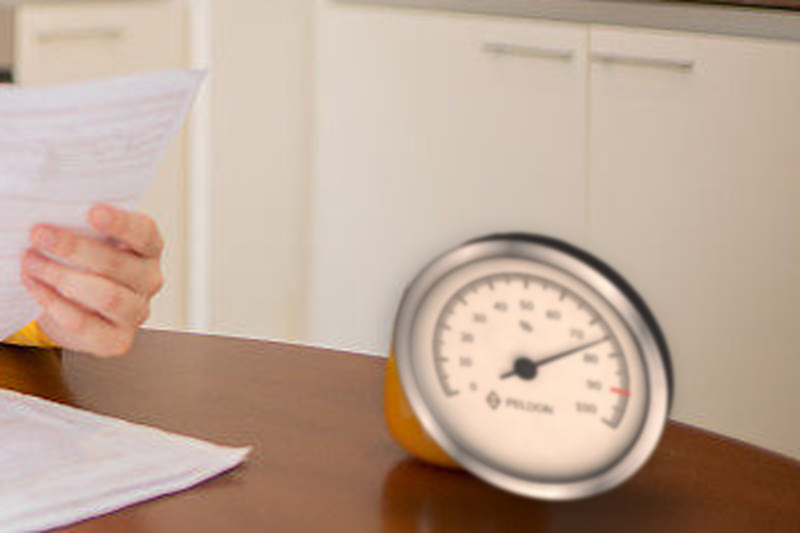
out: 75
